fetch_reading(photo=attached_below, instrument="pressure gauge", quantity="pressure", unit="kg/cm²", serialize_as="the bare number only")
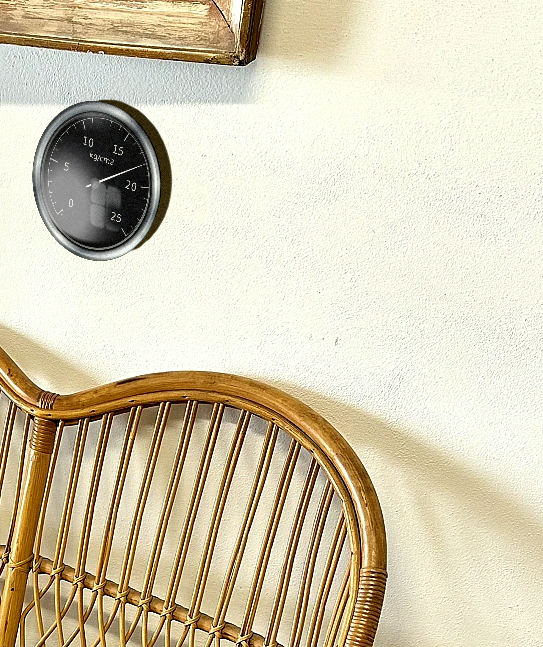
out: 18
